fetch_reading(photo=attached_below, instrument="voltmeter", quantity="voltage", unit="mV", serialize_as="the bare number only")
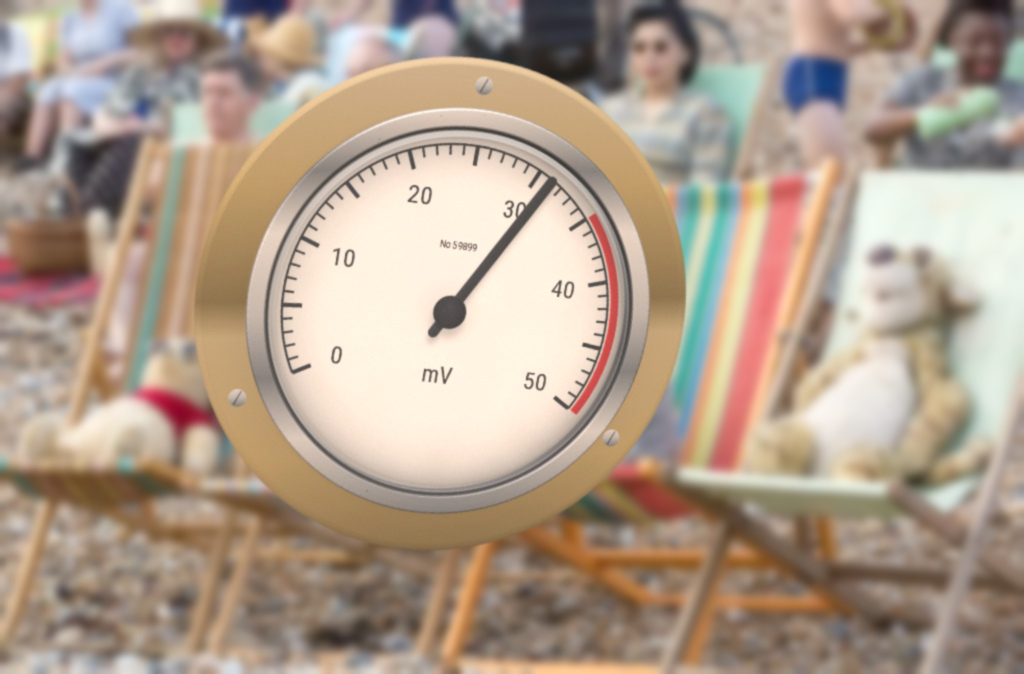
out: 31
